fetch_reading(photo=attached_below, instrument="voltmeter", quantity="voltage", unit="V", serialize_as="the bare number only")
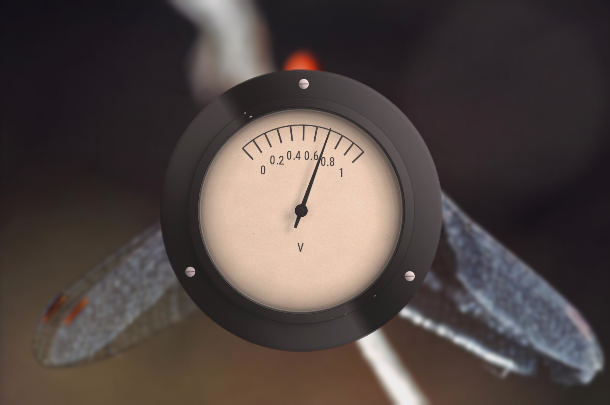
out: 0.7
